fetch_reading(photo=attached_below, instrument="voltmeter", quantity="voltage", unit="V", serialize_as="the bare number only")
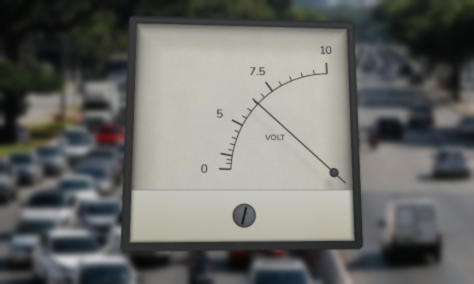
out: 6.5
